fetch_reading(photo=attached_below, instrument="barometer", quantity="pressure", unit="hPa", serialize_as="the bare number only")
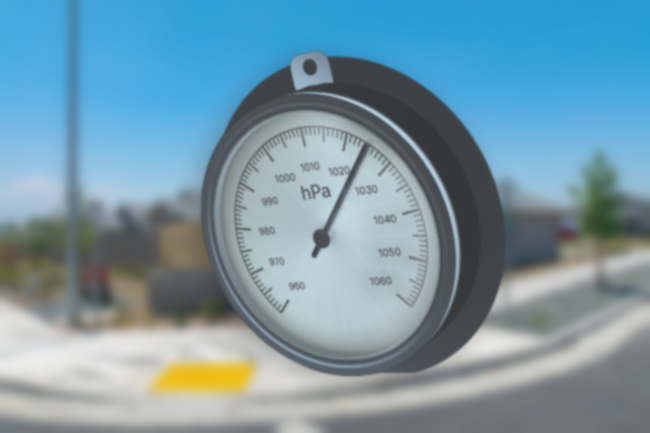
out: 1025
